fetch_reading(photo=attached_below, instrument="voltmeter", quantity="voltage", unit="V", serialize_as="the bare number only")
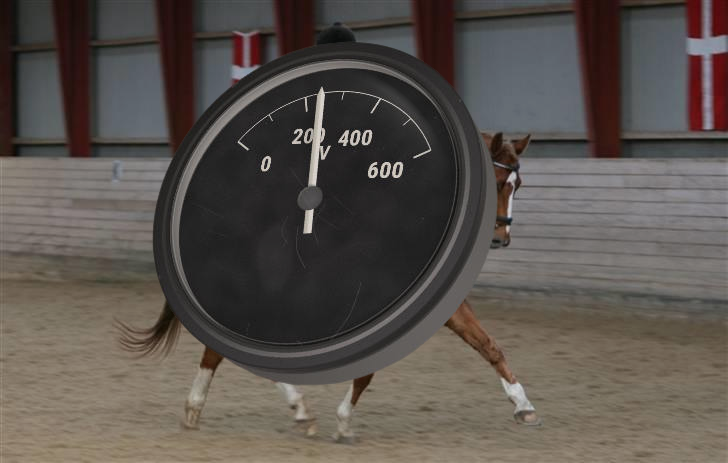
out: 250
